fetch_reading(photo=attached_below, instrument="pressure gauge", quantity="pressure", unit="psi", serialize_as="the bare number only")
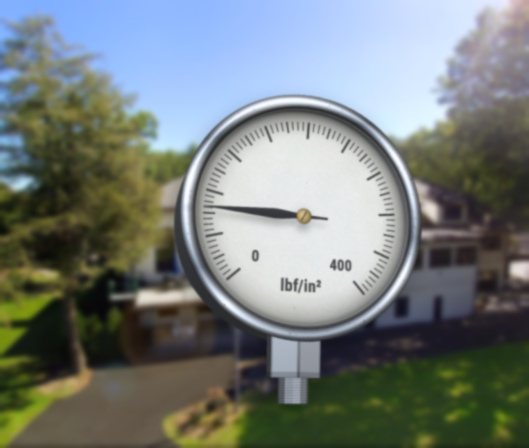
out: 65
